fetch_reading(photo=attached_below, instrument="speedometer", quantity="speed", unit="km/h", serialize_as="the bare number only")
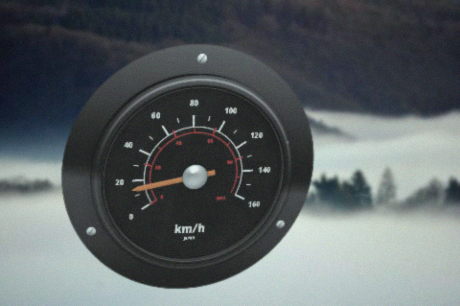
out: 15
